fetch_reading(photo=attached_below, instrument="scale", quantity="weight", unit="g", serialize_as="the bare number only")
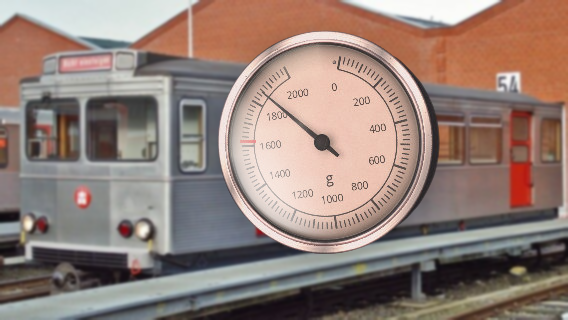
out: 1860
